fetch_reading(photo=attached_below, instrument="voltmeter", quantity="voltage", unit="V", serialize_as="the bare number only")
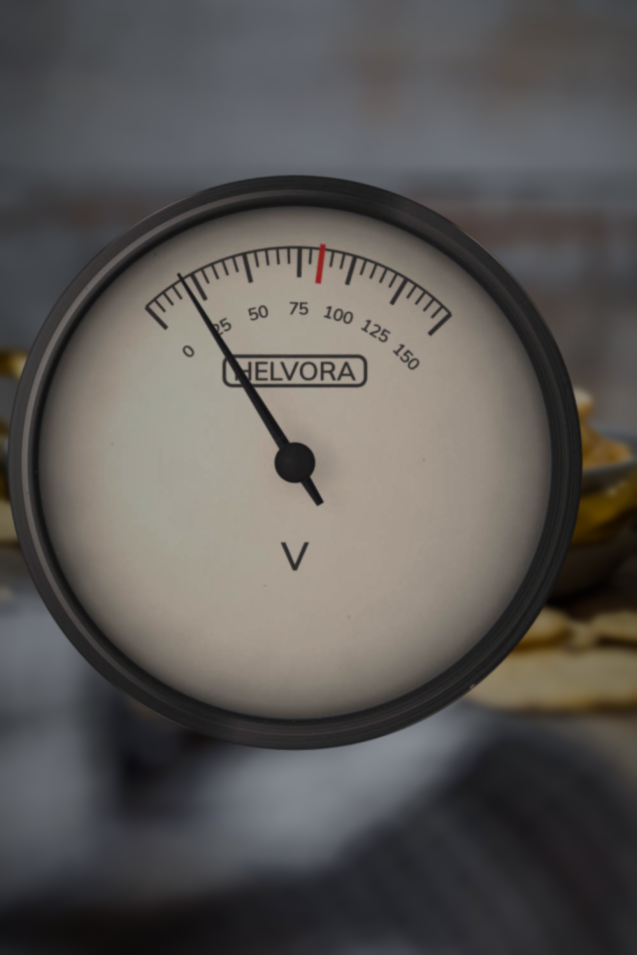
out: 20
